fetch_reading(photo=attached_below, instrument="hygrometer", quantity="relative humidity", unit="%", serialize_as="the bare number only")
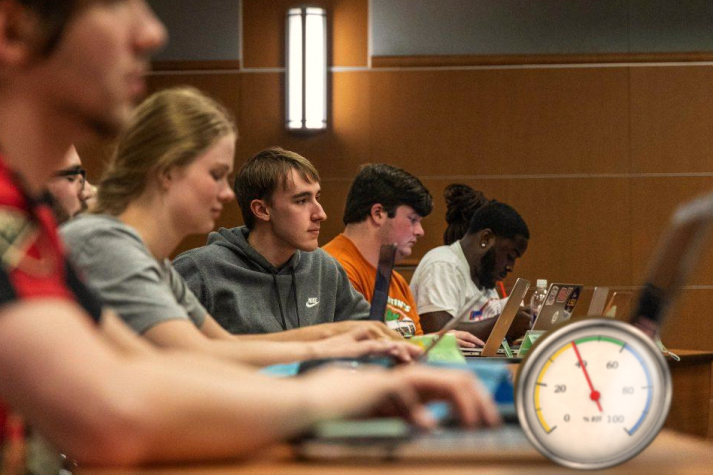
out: 40
